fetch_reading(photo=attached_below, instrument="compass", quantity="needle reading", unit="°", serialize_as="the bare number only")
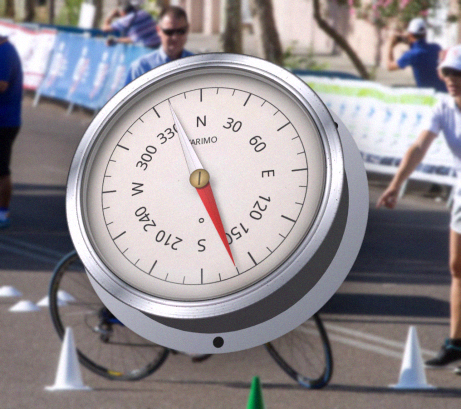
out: 160
